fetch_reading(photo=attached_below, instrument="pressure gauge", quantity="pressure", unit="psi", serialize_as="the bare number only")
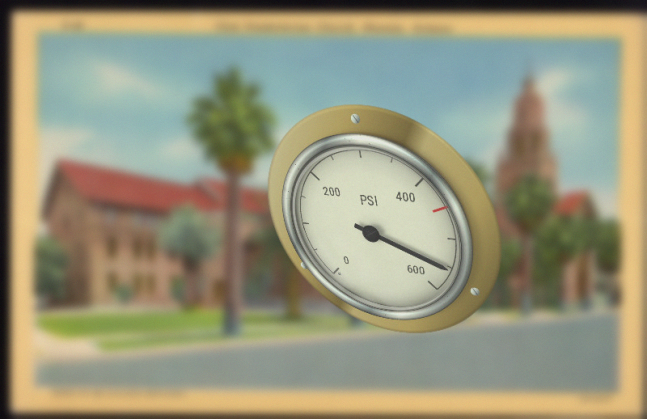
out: 550
